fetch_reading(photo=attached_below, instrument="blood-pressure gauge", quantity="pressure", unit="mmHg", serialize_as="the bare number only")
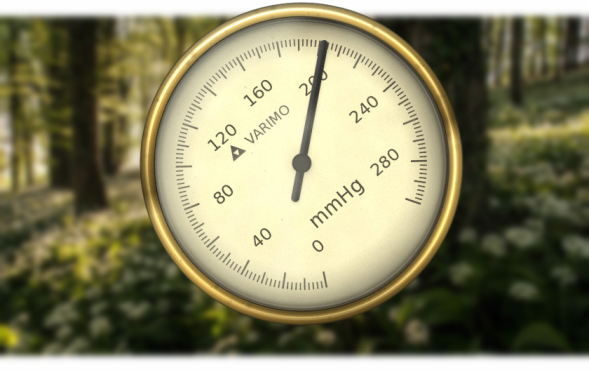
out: 202
